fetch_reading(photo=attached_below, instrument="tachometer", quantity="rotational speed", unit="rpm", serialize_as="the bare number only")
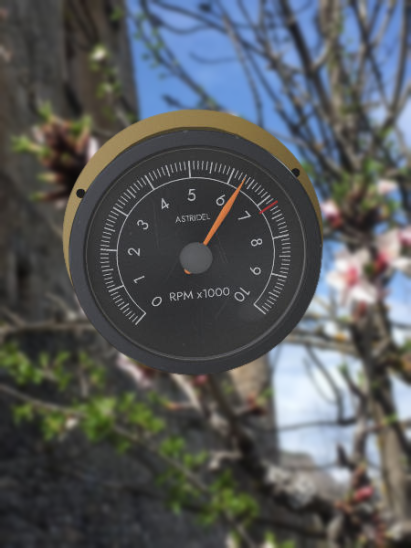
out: 6300
